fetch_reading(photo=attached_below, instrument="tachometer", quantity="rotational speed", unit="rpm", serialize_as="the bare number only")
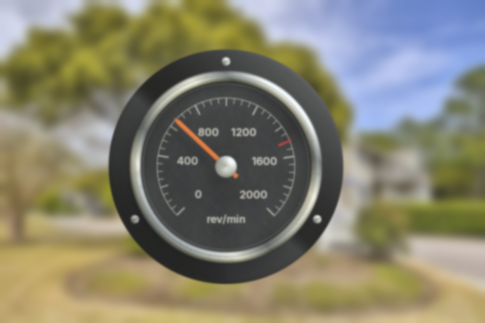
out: 650
